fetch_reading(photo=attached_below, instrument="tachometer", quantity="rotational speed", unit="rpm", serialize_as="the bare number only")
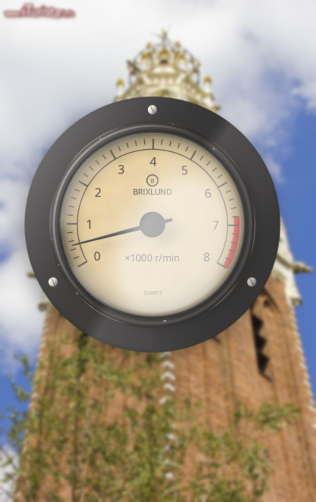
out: 500
